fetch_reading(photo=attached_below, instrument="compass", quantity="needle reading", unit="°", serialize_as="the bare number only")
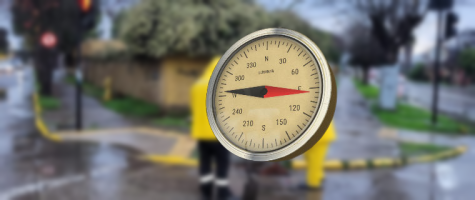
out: 95
